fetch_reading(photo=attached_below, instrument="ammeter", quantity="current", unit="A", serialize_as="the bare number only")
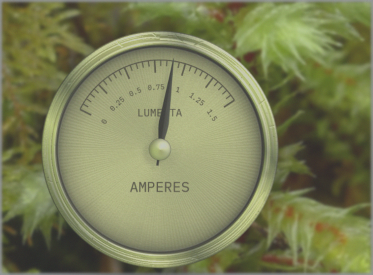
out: 0.9
